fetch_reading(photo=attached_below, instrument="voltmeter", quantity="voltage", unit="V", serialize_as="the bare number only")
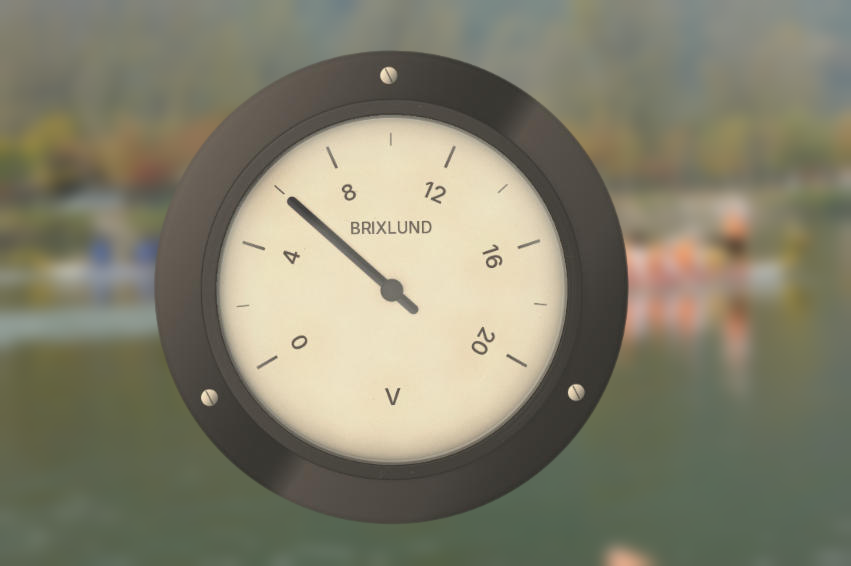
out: 6
